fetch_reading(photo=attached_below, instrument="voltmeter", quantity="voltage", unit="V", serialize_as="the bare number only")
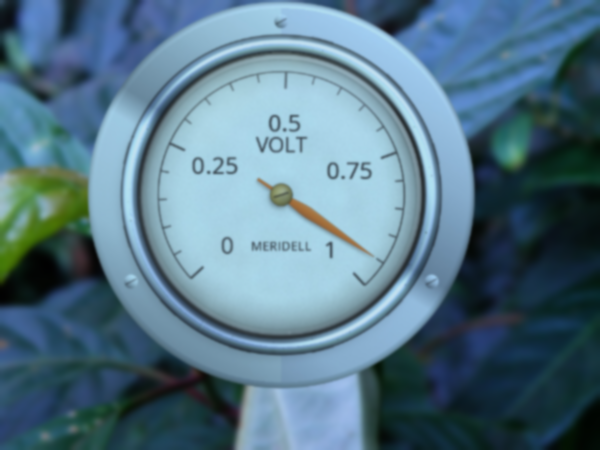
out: 0.95
